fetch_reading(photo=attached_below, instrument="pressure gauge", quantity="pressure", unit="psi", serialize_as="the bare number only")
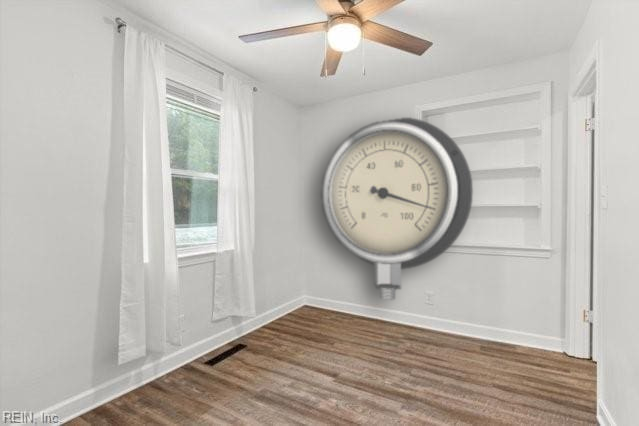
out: 90
